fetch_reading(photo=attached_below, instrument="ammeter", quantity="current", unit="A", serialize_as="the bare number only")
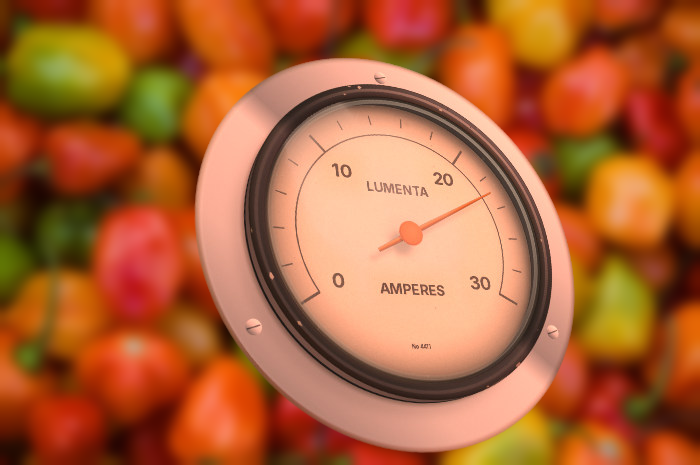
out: 23
